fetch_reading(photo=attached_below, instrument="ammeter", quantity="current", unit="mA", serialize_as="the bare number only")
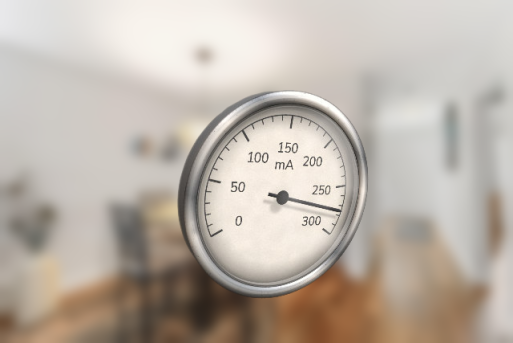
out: 275
